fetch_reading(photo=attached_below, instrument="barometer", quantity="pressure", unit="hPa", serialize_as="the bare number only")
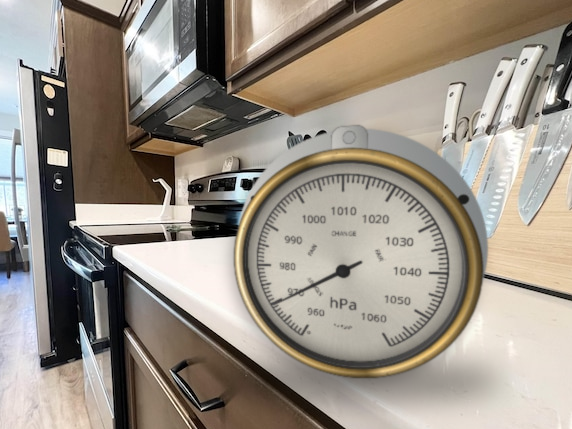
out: 970
